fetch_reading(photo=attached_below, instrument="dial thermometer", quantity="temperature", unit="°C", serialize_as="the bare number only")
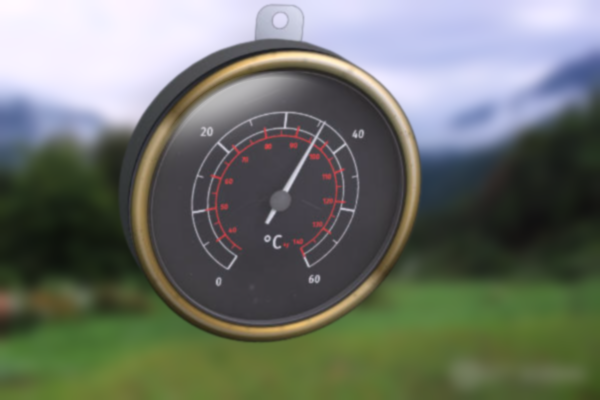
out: 35
